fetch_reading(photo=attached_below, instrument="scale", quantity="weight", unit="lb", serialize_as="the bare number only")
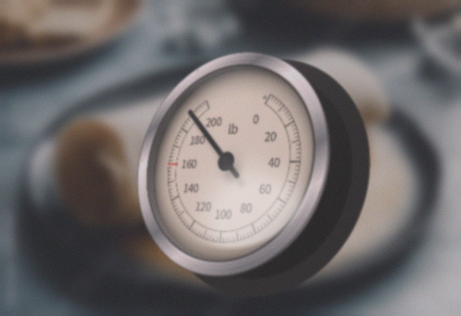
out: 190
